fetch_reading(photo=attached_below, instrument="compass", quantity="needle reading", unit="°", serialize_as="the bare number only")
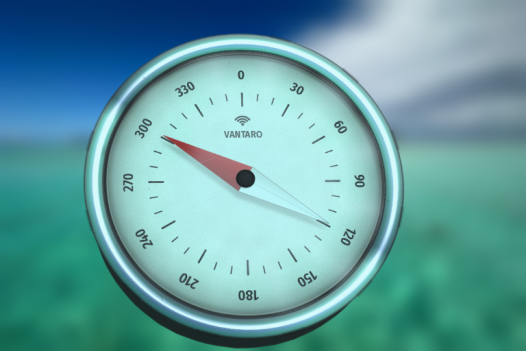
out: 300
